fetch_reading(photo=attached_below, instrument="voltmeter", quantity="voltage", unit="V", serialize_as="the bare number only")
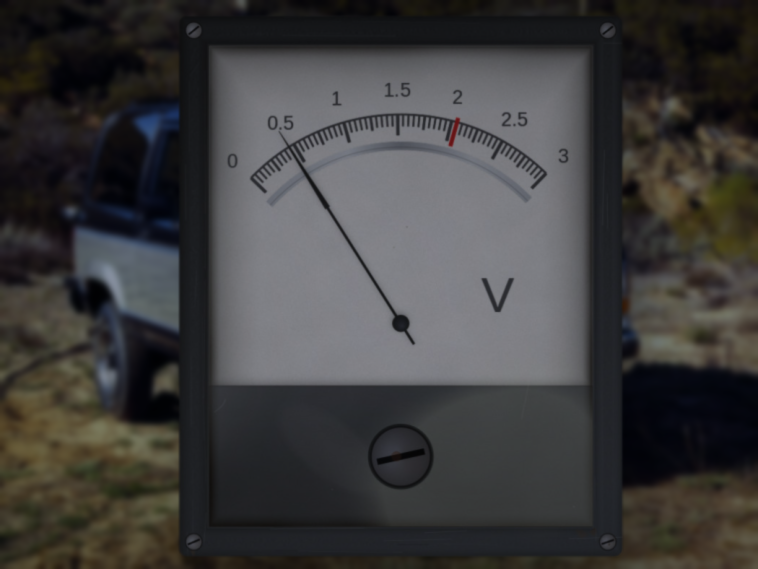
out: 0.45
